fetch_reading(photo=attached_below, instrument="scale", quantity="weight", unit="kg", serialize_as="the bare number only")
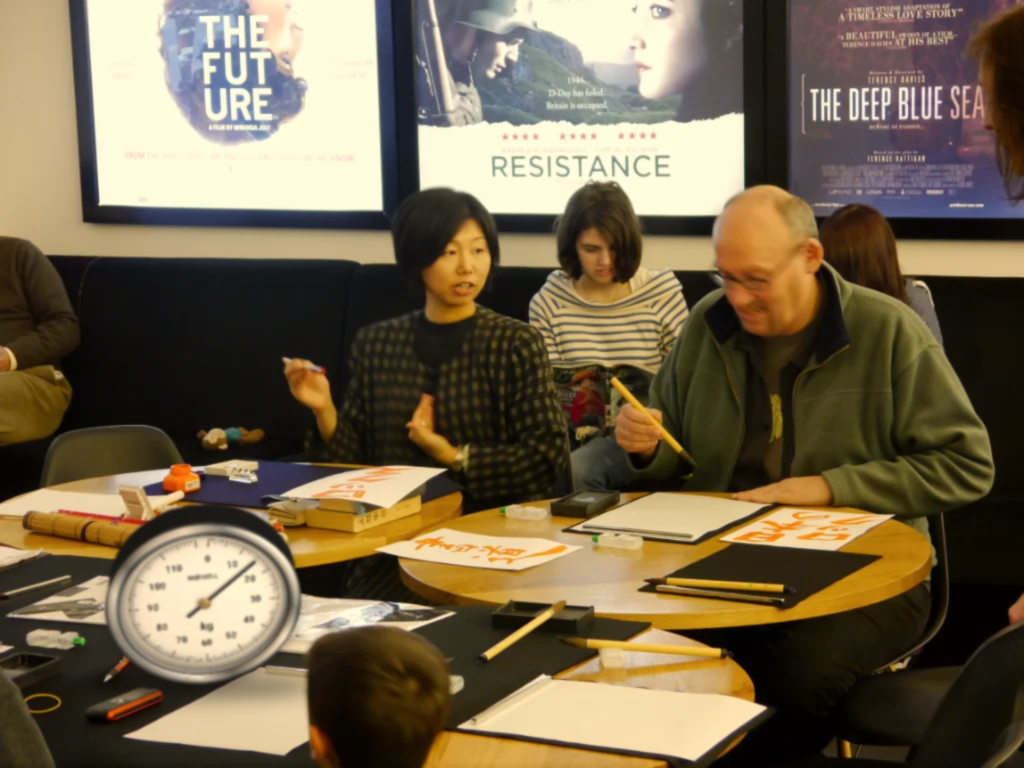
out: 15
